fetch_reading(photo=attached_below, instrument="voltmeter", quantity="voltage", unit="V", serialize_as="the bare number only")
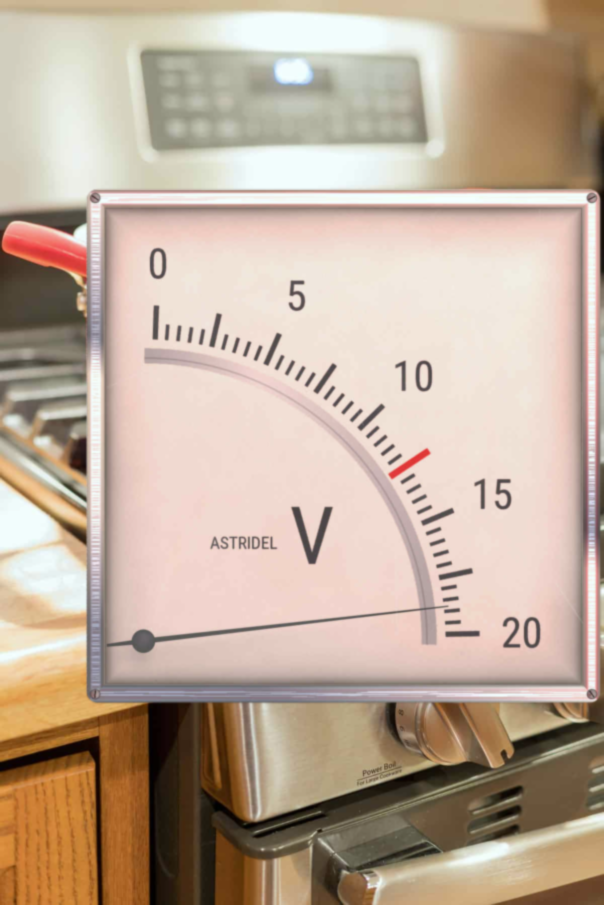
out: 18.75
